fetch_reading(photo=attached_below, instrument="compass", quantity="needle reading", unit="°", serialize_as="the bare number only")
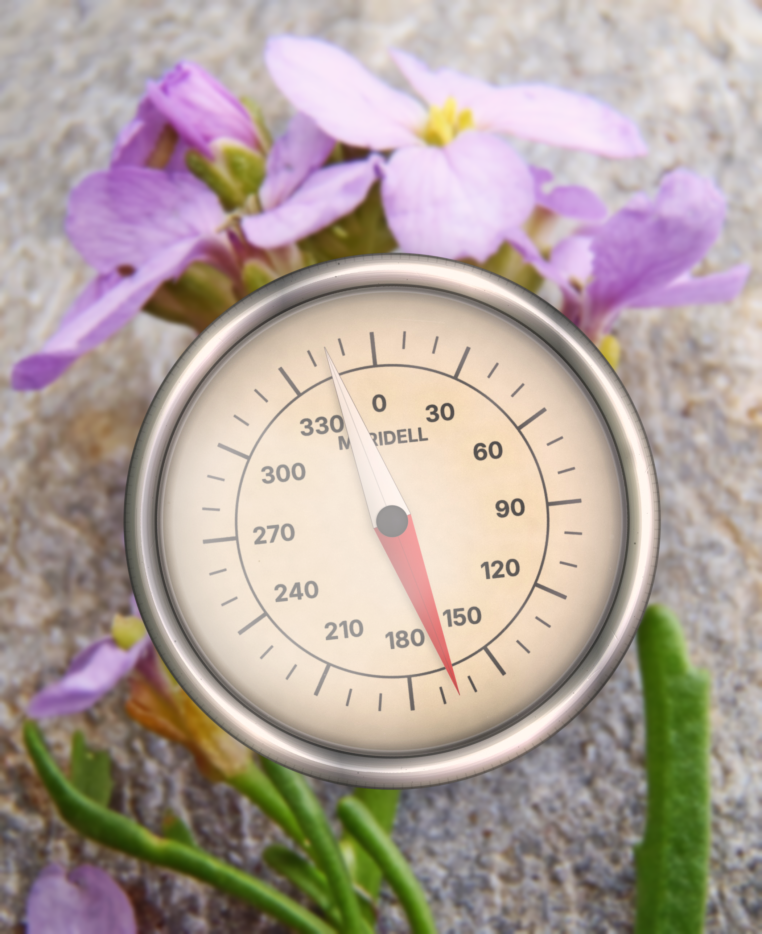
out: 165
